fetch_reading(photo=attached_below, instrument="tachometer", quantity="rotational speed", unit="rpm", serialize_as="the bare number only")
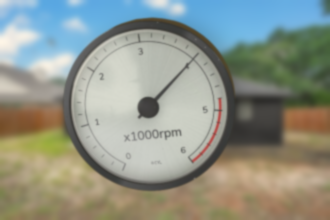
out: 4000
